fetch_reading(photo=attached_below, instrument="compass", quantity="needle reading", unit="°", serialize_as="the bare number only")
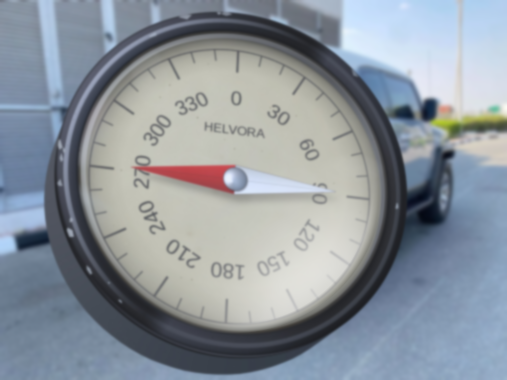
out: 270
